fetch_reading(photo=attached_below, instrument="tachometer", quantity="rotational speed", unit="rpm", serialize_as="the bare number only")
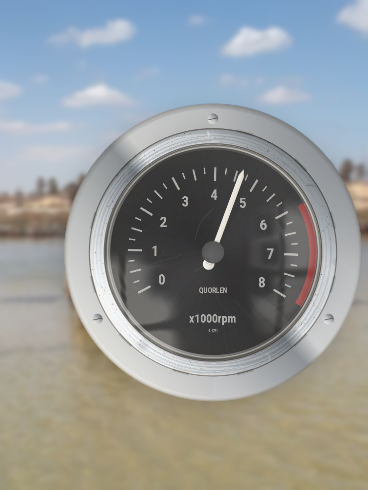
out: 4625
